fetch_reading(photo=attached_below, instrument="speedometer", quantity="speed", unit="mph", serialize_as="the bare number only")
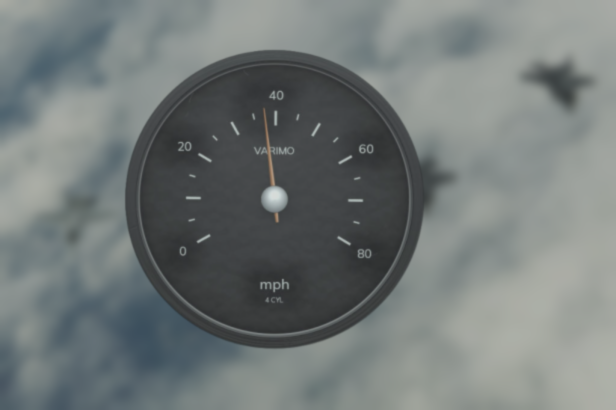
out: 37.5
